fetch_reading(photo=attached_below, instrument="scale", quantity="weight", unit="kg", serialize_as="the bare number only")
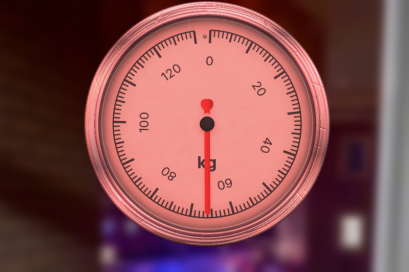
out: 66
